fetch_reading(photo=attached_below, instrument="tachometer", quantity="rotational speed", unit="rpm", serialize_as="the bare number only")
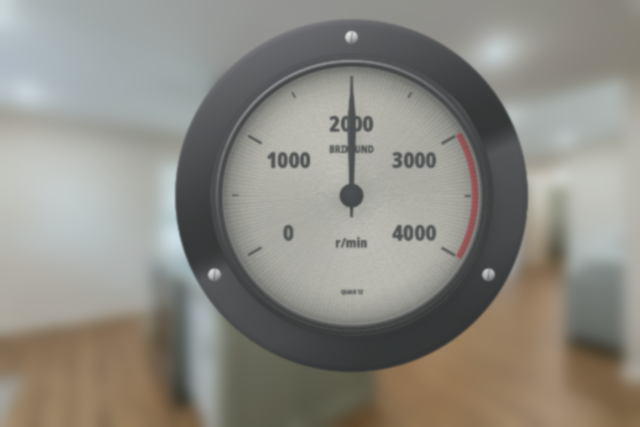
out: 2000
